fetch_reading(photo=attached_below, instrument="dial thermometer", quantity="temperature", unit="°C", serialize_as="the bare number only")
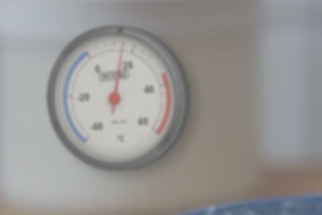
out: 16
